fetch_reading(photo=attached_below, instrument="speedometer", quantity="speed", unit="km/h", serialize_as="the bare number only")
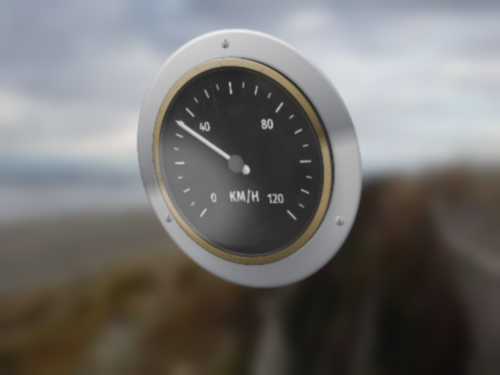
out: 35
